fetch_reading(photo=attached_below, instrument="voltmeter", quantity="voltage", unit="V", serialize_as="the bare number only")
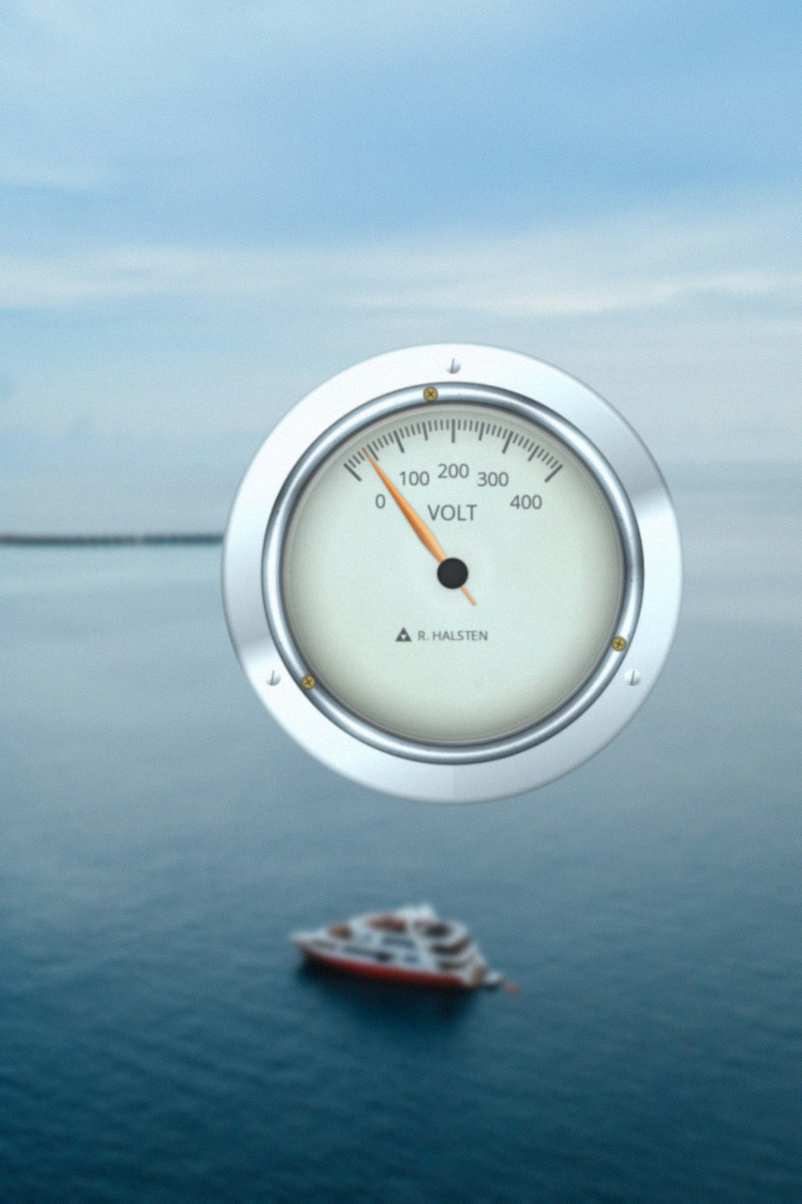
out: 40
